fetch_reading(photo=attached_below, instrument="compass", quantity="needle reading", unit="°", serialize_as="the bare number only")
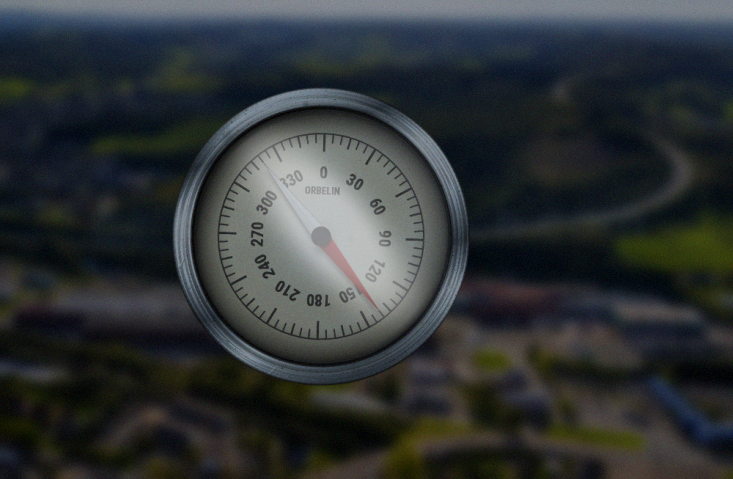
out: 140
